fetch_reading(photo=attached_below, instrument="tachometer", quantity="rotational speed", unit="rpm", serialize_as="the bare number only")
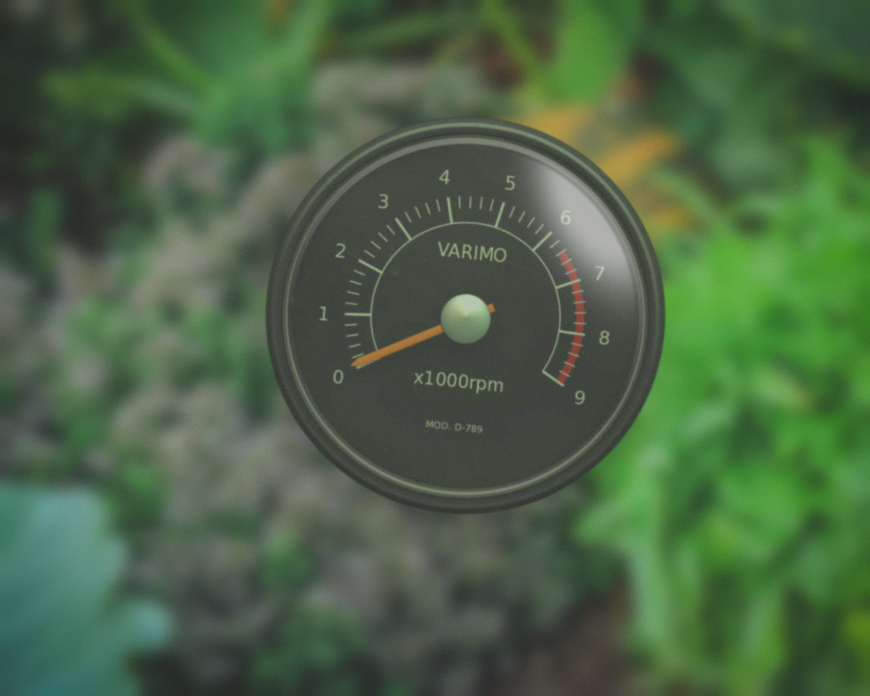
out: 100
